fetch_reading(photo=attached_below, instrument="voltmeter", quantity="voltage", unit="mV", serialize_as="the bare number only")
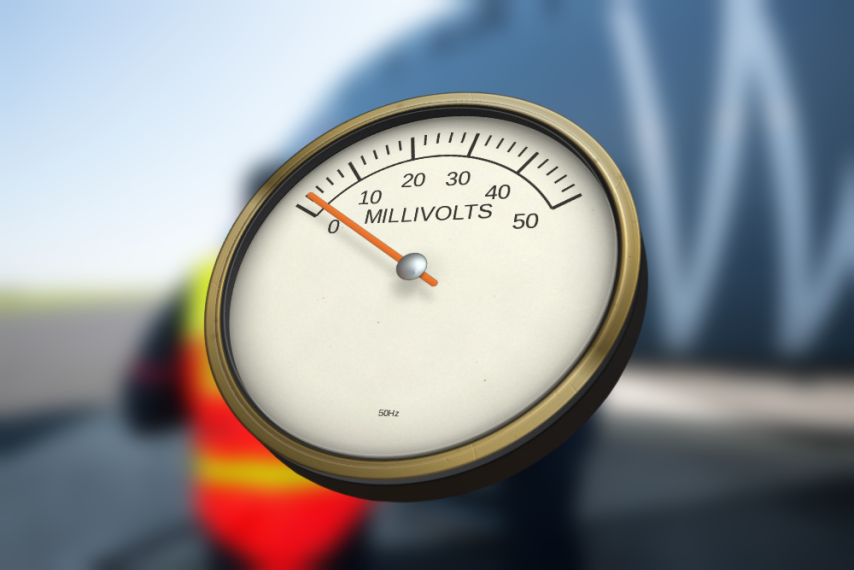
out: 2
